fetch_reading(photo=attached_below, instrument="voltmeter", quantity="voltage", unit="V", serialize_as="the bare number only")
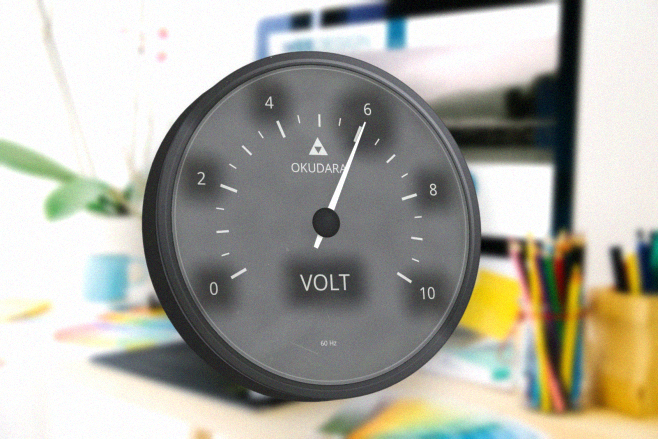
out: 6
